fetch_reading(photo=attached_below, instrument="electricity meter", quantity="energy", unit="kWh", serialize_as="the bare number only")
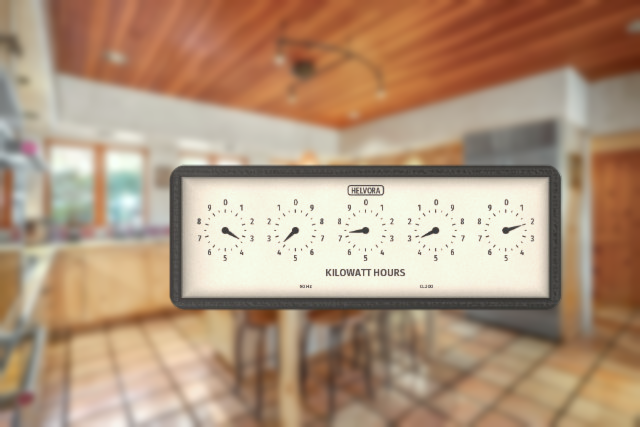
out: 33732
